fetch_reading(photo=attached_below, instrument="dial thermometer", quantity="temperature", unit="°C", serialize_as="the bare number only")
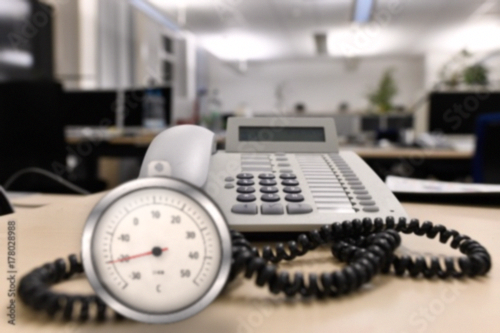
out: -20
